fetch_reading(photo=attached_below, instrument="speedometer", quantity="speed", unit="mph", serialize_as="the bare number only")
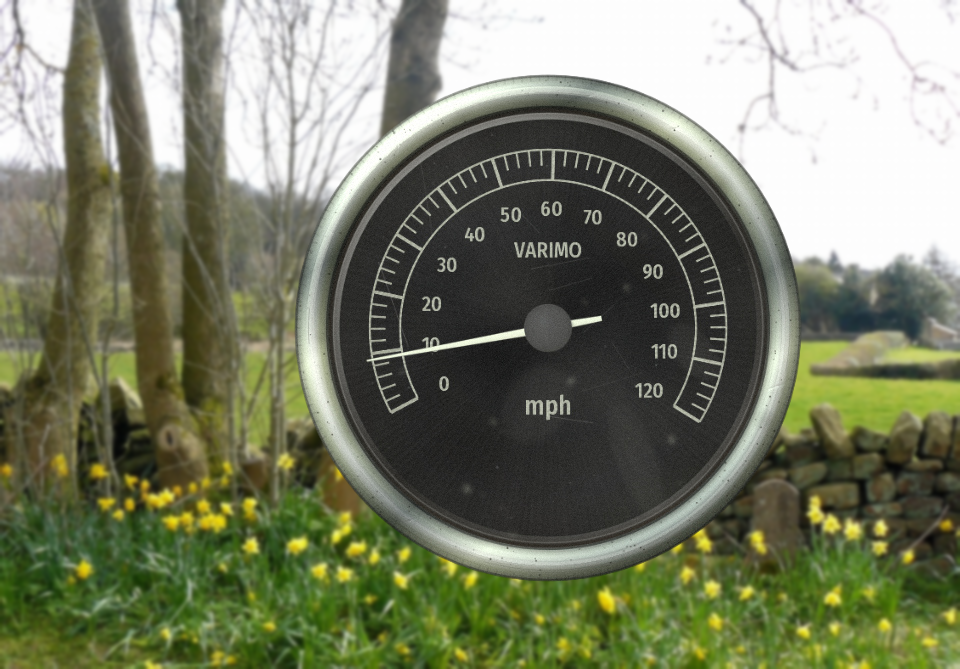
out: 9
